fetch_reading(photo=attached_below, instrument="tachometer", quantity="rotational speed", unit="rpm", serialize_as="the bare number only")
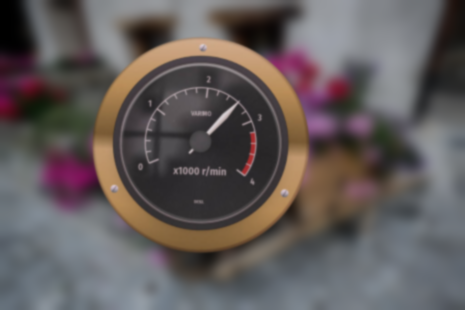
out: 2600
